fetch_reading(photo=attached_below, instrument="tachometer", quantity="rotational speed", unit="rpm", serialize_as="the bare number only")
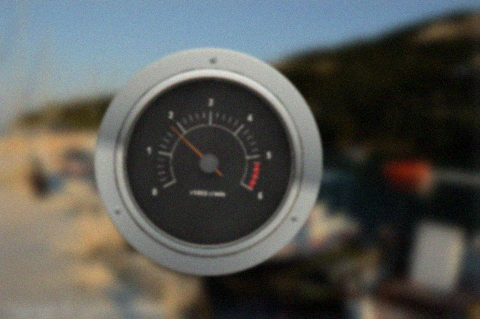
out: 1800
